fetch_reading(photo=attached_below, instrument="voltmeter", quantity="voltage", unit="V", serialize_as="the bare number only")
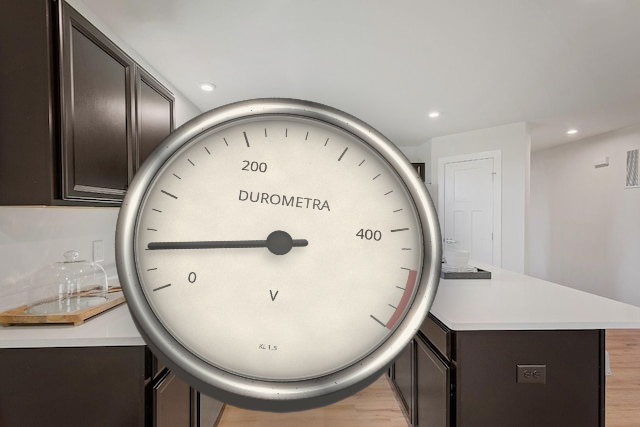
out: 40
